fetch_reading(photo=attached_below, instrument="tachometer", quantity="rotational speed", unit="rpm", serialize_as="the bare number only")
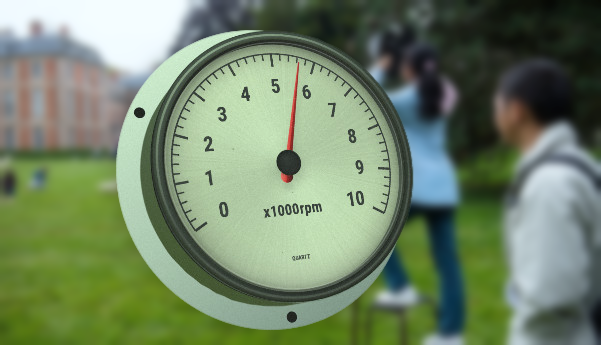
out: 5600
